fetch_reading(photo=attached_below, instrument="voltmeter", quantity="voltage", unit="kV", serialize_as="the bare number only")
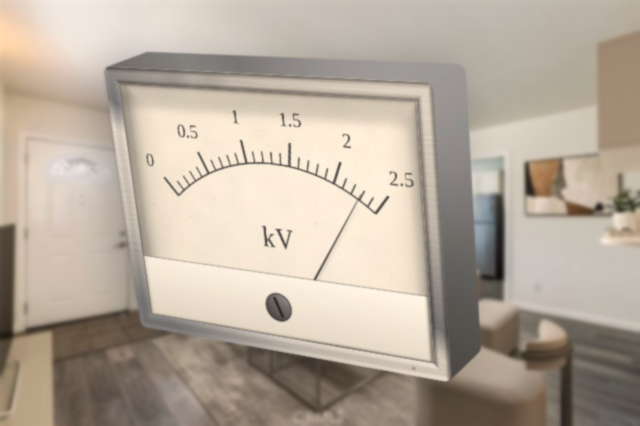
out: 2.3
